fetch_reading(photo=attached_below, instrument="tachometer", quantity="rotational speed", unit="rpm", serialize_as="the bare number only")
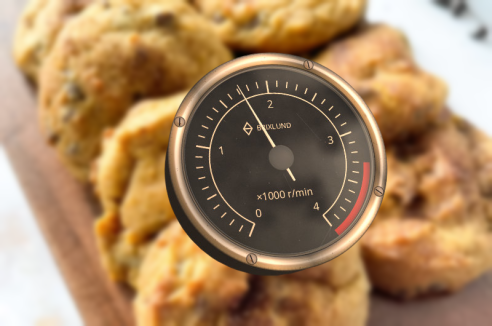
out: 1700
